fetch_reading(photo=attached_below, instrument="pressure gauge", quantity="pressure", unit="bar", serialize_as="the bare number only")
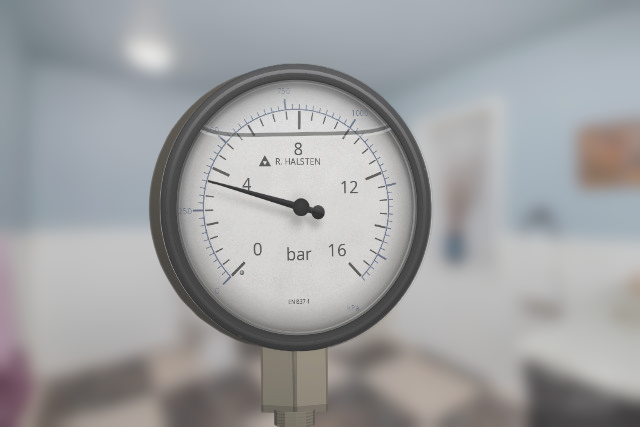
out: 3.5
